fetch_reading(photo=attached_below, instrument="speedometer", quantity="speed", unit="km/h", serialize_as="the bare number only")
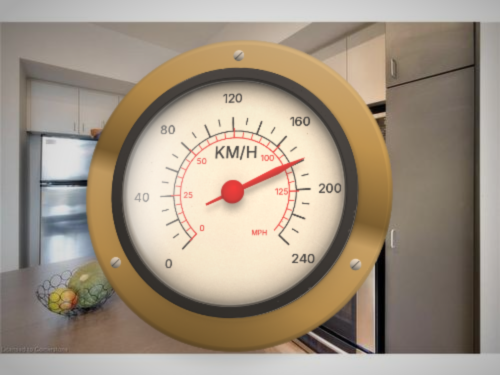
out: 180
